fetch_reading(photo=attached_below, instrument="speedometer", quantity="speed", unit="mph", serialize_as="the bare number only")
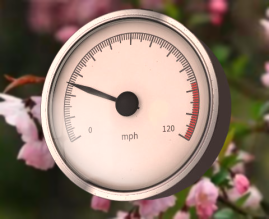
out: 25
